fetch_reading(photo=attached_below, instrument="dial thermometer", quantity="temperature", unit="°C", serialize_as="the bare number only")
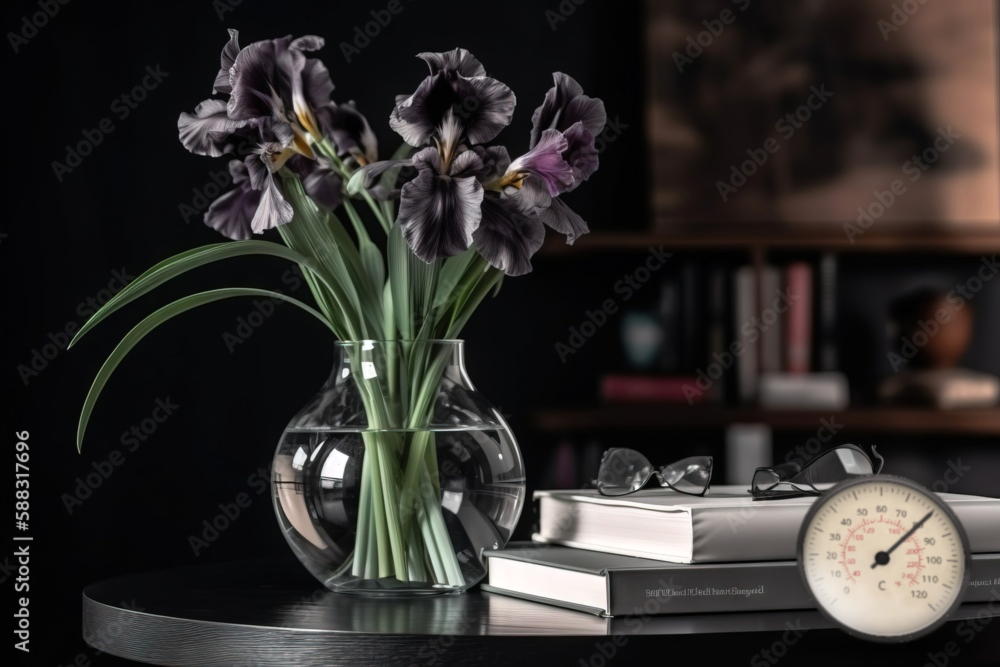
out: 80
